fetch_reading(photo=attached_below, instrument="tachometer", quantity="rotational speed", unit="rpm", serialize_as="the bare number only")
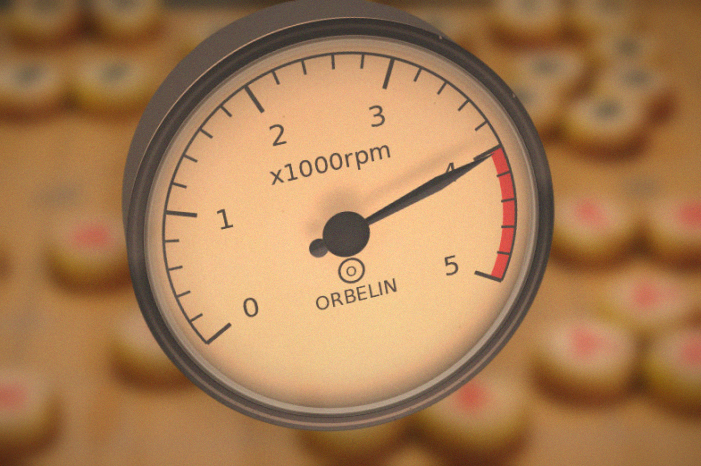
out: 4000
